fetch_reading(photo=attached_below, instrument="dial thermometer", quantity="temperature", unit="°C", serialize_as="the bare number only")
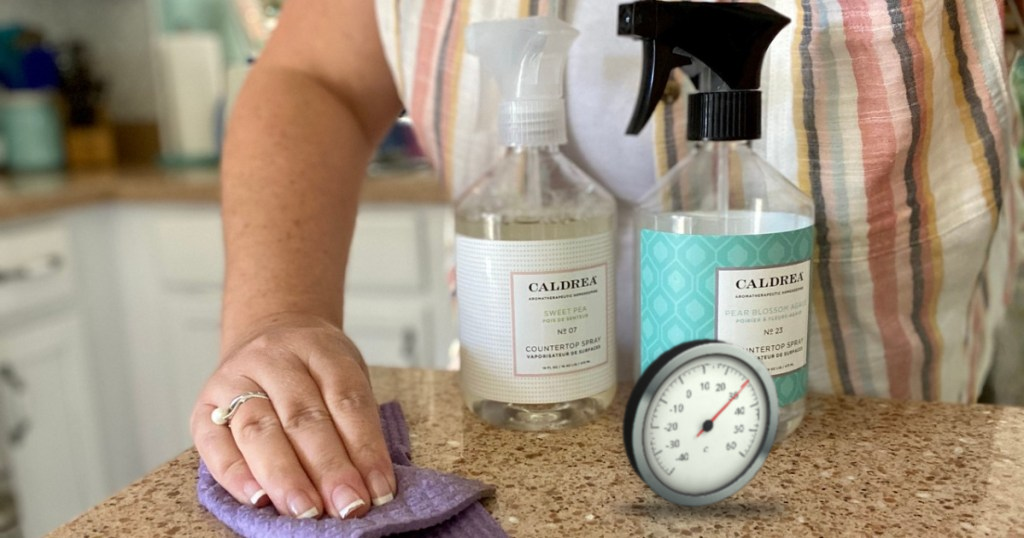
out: 30
